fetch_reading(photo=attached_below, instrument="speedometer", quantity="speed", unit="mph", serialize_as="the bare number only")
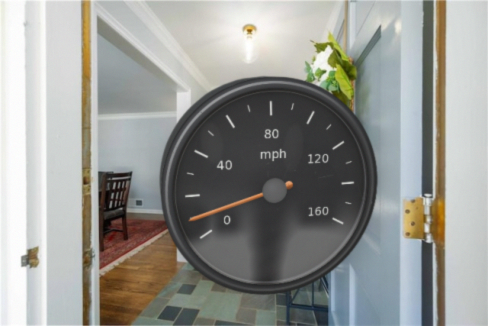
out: 10
